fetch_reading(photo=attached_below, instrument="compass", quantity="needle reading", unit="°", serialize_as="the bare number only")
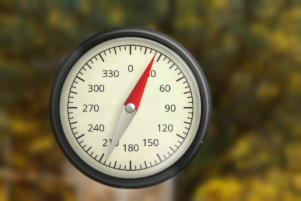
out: 25
